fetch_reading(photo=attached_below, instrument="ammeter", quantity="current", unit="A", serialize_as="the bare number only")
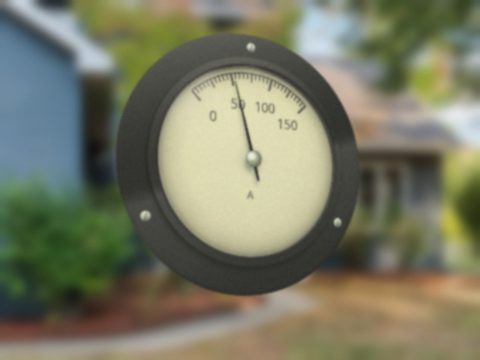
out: 50
